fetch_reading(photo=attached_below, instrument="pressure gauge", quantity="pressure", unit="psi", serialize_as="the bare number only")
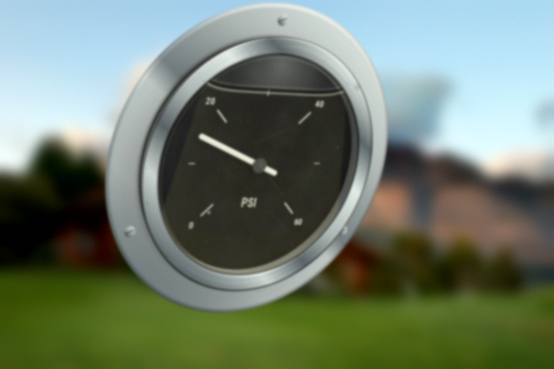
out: 15
